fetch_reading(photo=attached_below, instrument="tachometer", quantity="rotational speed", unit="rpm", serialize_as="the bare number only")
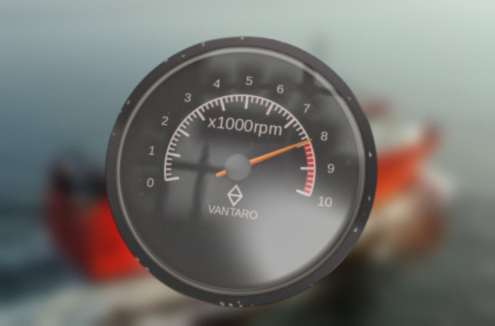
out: 8000
